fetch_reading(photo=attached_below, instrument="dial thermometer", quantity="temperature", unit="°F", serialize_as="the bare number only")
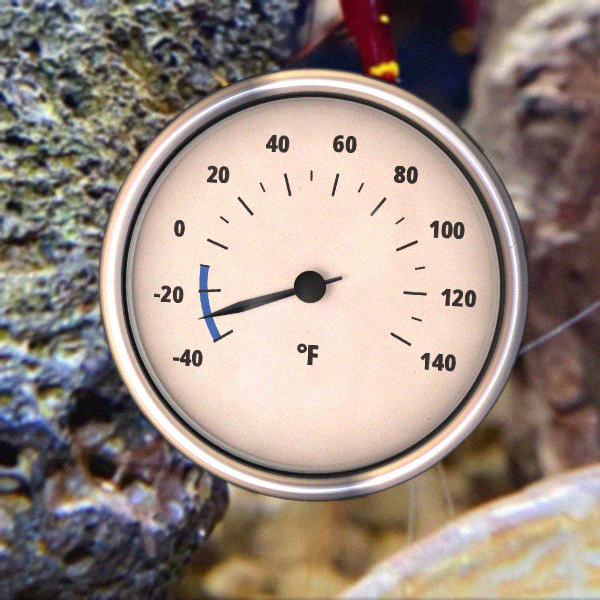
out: -30
